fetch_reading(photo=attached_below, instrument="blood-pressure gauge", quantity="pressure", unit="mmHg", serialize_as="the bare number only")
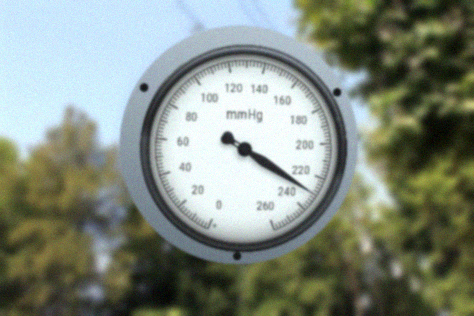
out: 230
